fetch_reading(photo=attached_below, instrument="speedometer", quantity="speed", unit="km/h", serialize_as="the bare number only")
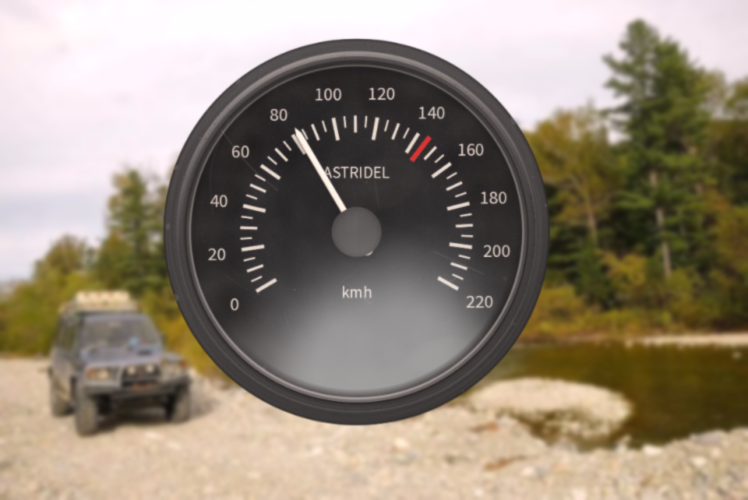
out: 82.5
